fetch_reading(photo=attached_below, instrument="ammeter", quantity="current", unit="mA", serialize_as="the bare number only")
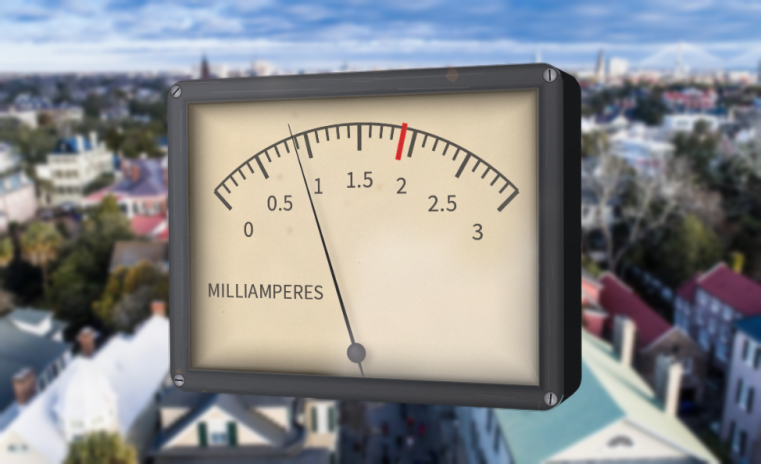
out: 0.9
